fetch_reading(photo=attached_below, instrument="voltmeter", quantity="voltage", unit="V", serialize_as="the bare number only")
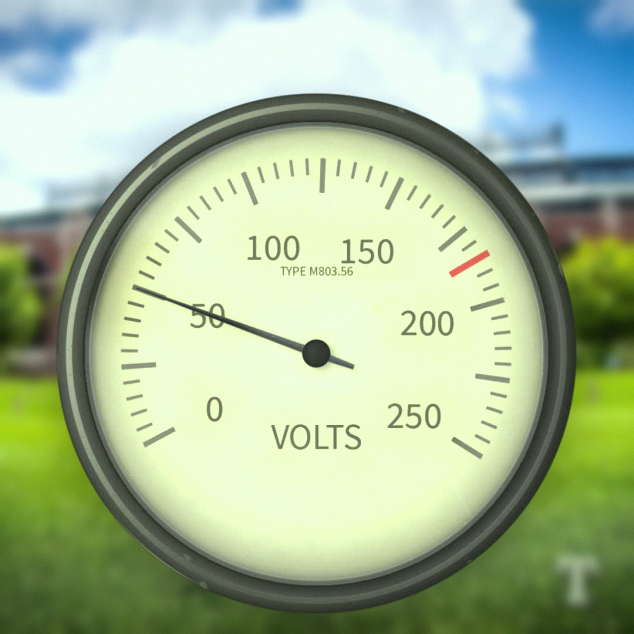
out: 50
